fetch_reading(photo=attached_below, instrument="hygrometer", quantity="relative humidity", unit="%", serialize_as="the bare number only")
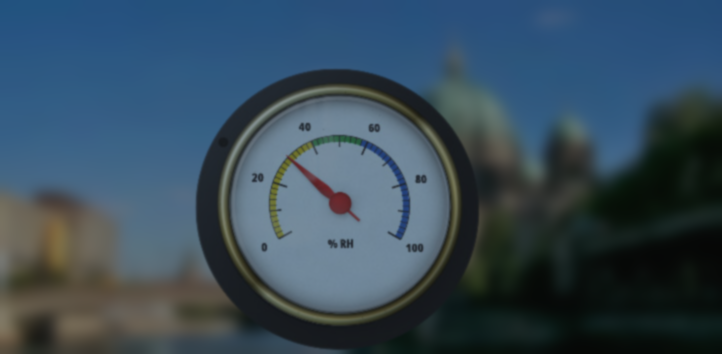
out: 30
